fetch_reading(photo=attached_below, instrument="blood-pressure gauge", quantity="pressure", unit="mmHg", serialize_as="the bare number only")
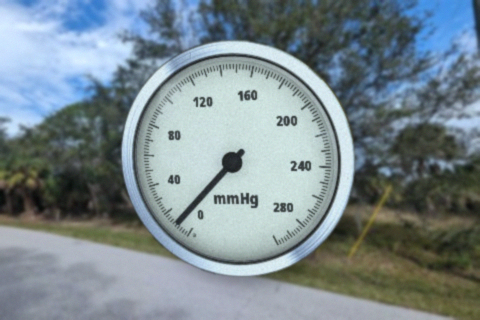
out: 10
